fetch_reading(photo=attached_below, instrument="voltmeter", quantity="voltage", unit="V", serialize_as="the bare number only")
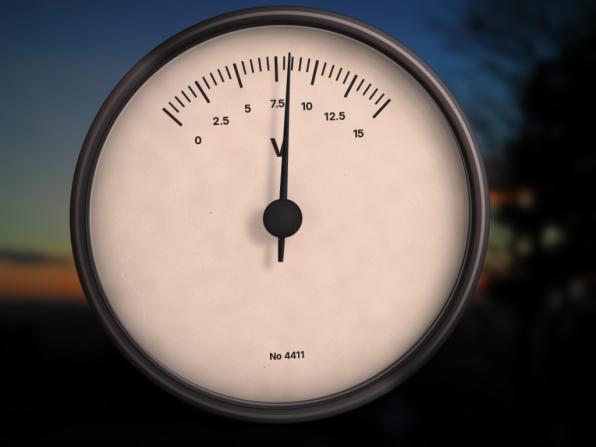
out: 8.25
